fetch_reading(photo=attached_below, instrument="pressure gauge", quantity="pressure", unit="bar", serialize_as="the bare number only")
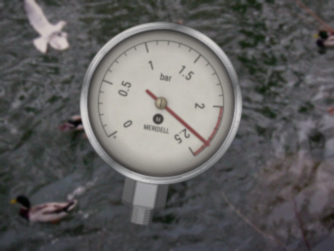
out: 2.35
